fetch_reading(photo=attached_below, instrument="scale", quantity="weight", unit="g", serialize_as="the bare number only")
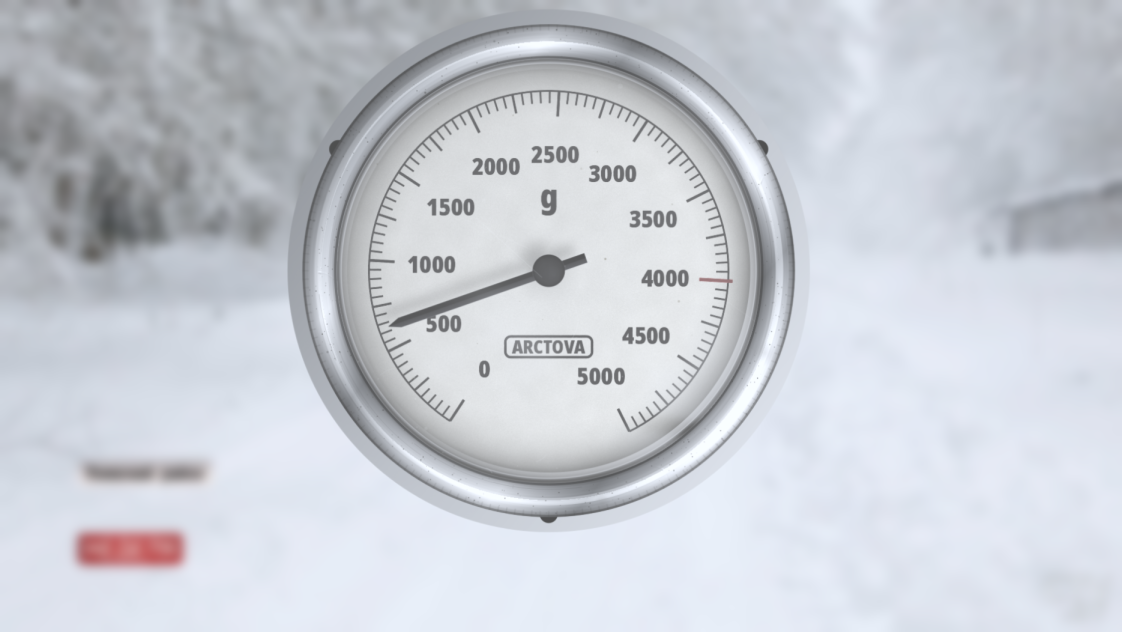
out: 625
